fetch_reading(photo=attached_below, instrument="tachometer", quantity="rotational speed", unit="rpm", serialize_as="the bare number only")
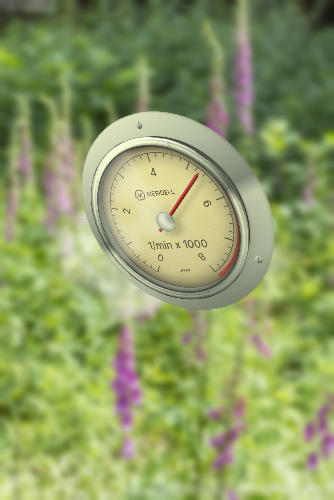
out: 5300
